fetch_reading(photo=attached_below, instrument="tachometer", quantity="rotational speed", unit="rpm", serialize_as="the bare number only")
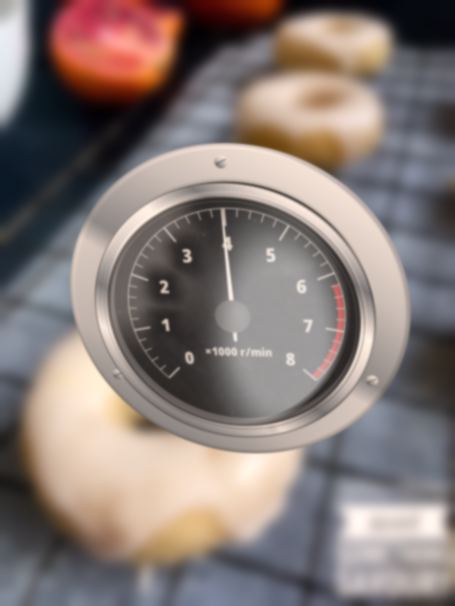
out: 4000
